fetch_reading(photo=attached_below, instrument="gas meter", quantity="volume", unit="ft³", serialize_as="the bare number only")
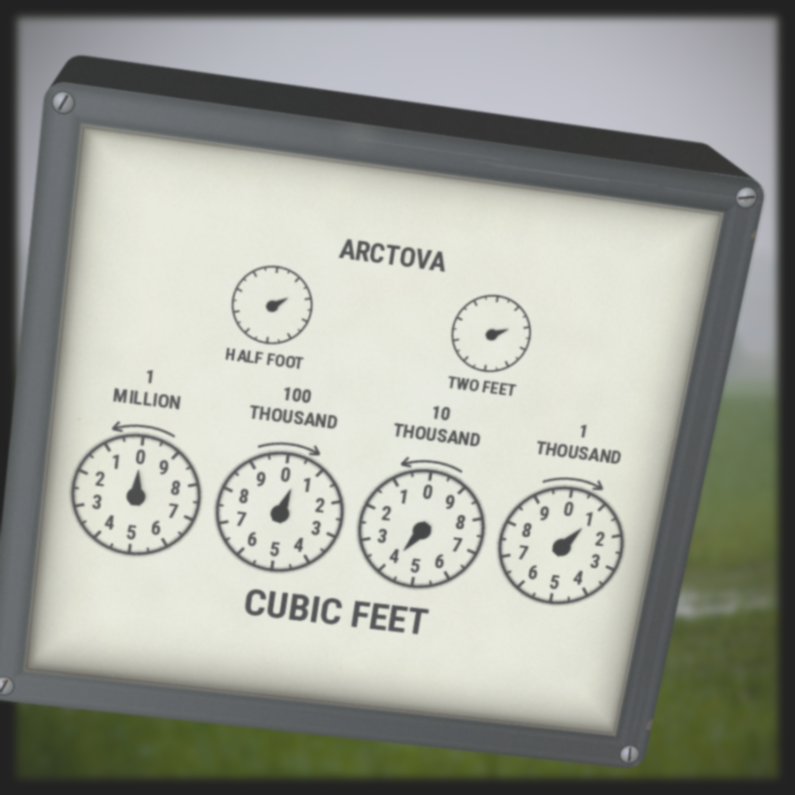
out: 4100
